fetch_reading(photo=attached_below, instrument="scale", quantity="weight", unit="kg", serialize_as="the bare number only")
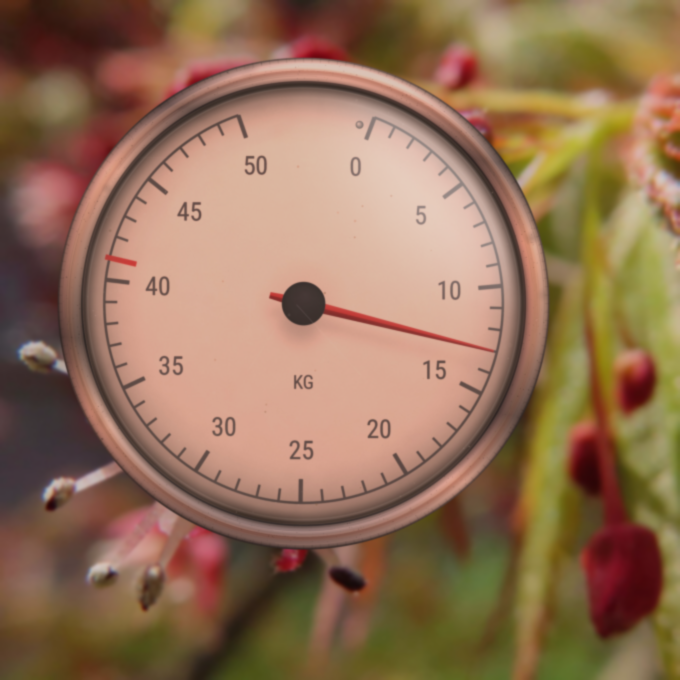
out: 13
